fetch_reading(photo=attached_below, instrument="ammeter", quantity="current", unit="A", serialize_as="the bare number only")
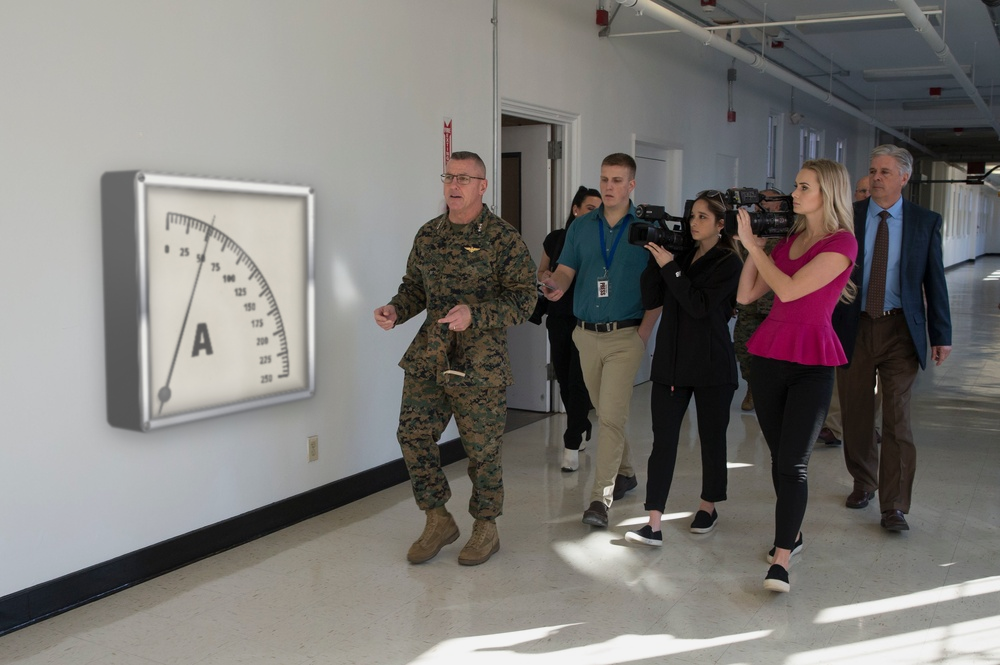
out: 50
